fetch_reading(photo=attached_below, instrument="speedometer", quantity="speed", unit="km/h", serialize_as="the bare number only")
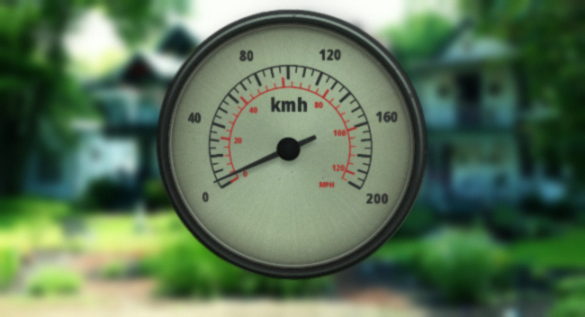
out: 5
